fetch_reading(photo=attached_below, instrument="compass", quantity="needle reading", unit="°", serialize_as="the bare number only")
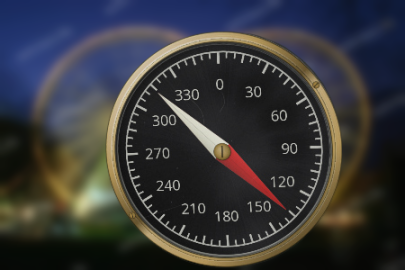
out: 135
